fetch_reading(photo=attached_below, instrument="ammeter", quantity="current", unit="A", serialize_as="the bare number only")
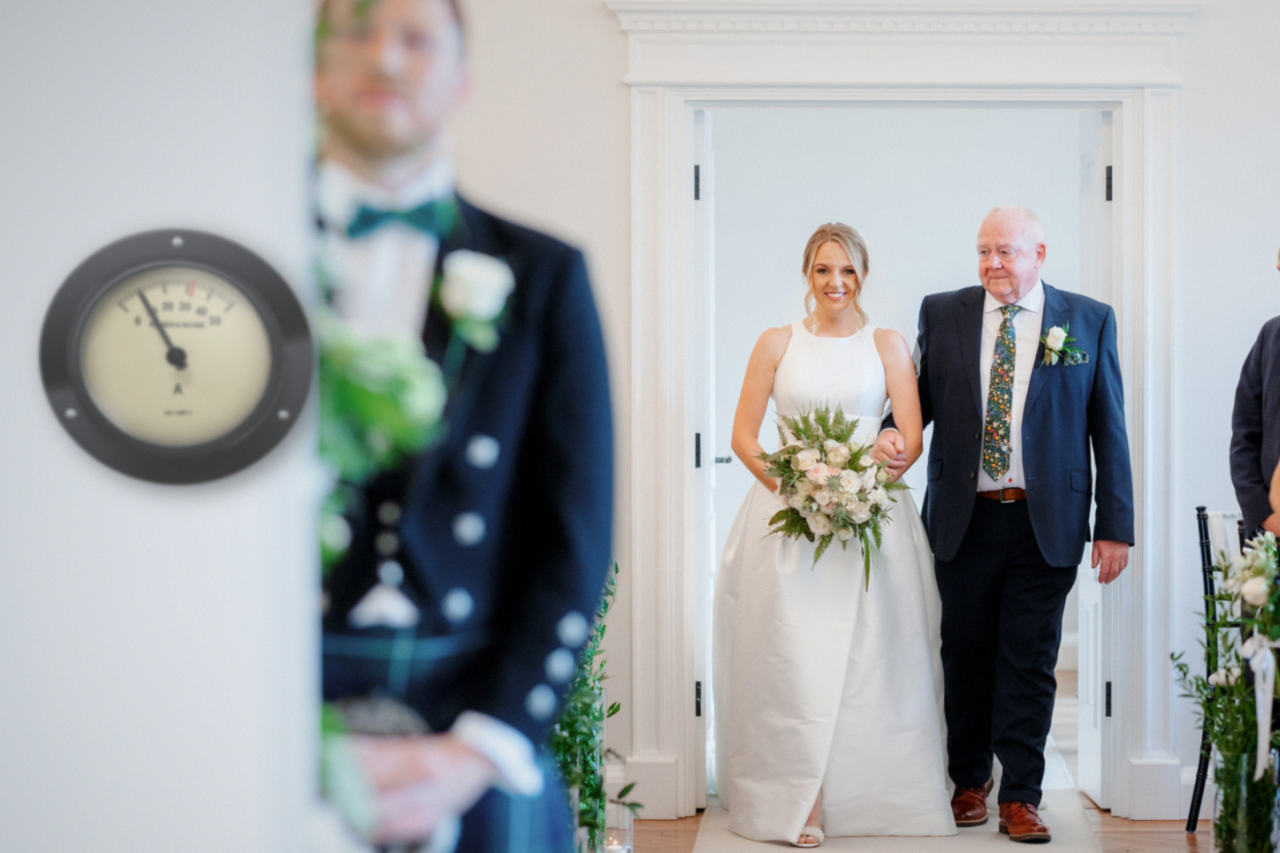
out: 10
